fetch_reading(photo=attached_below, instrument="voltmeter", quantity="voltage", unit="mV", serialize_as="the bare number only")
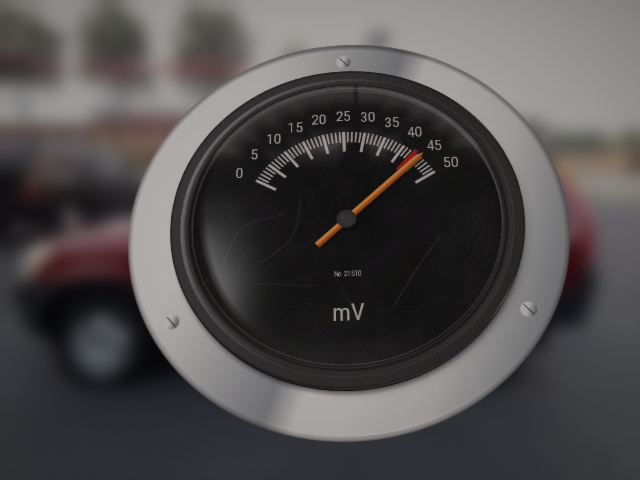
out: 45
